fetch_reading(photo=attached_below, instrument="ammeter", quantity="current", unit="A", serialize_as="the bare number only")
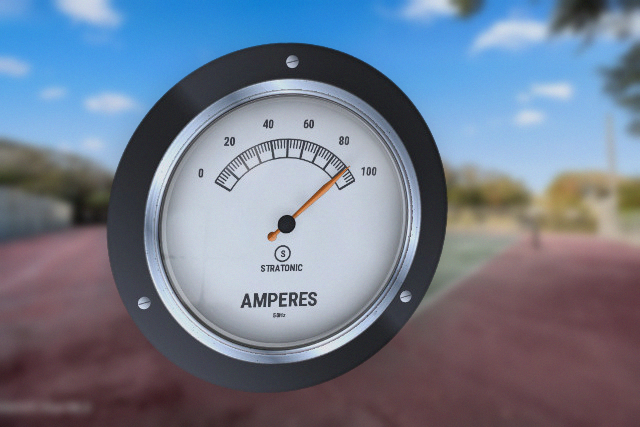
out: 90
